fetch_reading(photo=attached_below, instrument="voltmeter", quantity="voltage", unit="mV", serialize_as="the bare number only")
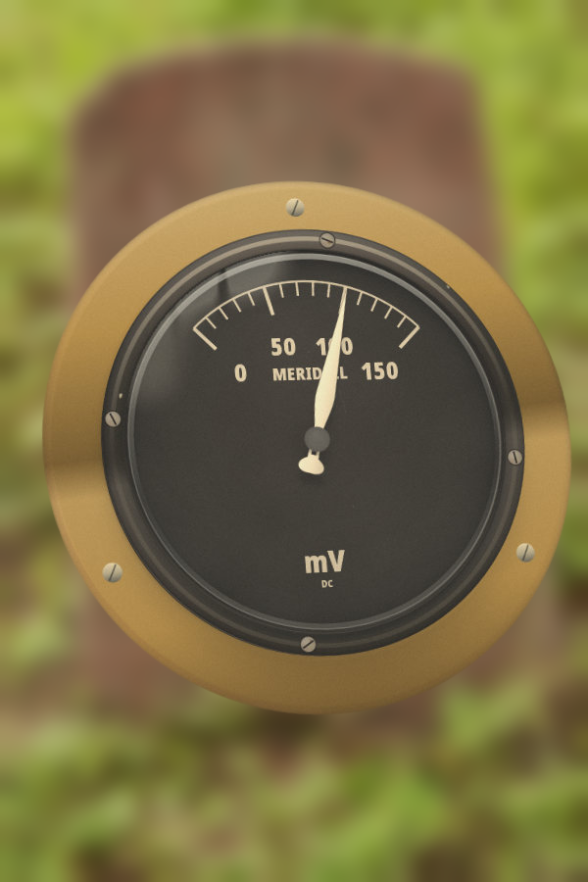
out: 100
